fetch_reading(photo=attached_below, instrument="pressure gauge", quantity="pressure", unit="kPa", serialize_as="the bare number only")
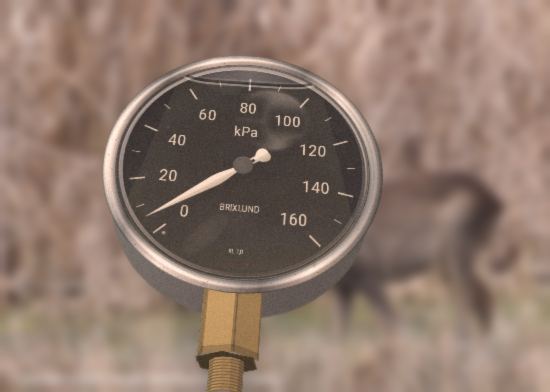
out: 5
